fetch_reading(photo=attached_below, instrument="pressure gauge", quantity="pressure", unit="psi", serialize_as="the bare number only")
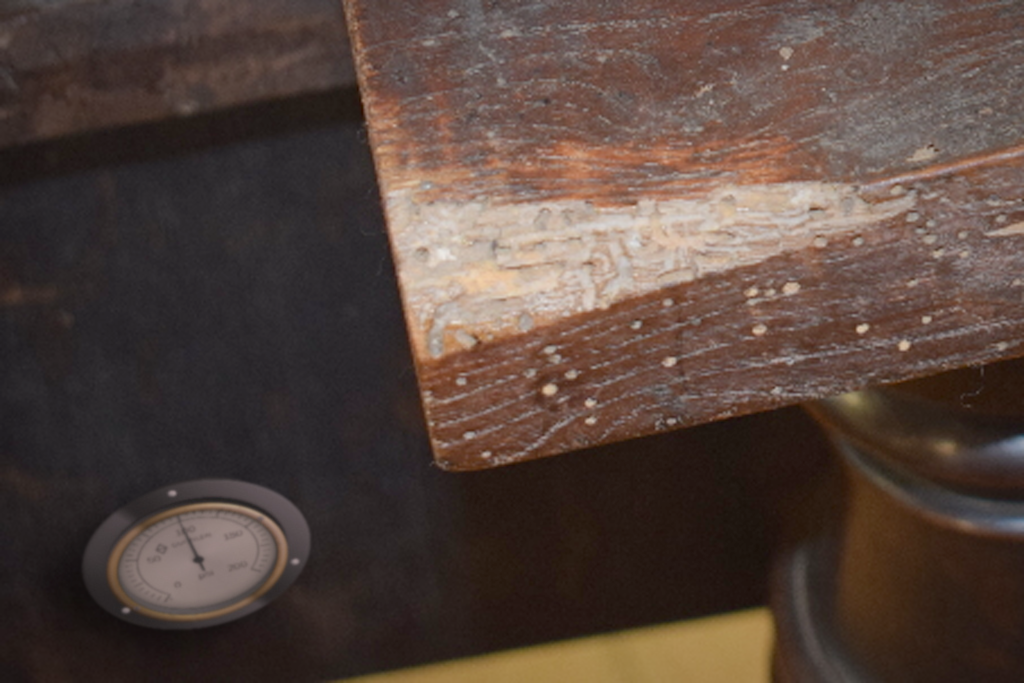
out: 100
